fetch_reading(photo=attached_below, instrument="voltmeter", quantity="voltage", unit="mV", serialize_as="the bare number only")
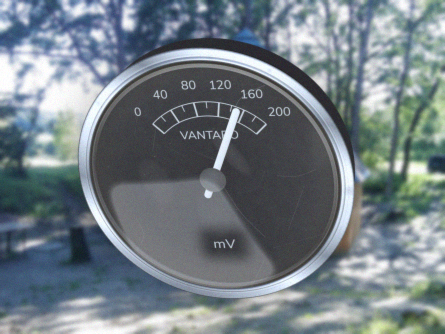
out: 150
